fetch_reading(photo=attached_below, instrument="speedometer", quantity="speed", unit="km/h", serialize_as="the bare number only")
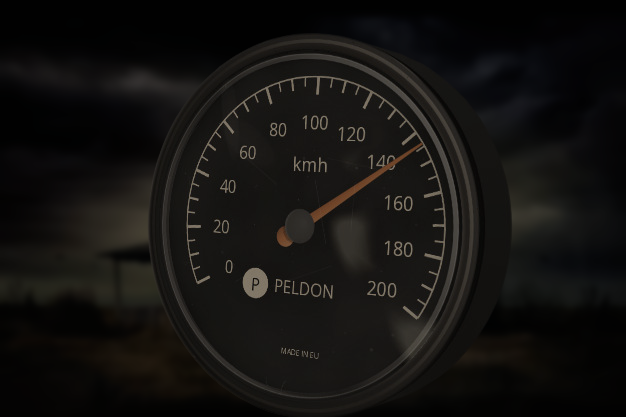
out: 145
